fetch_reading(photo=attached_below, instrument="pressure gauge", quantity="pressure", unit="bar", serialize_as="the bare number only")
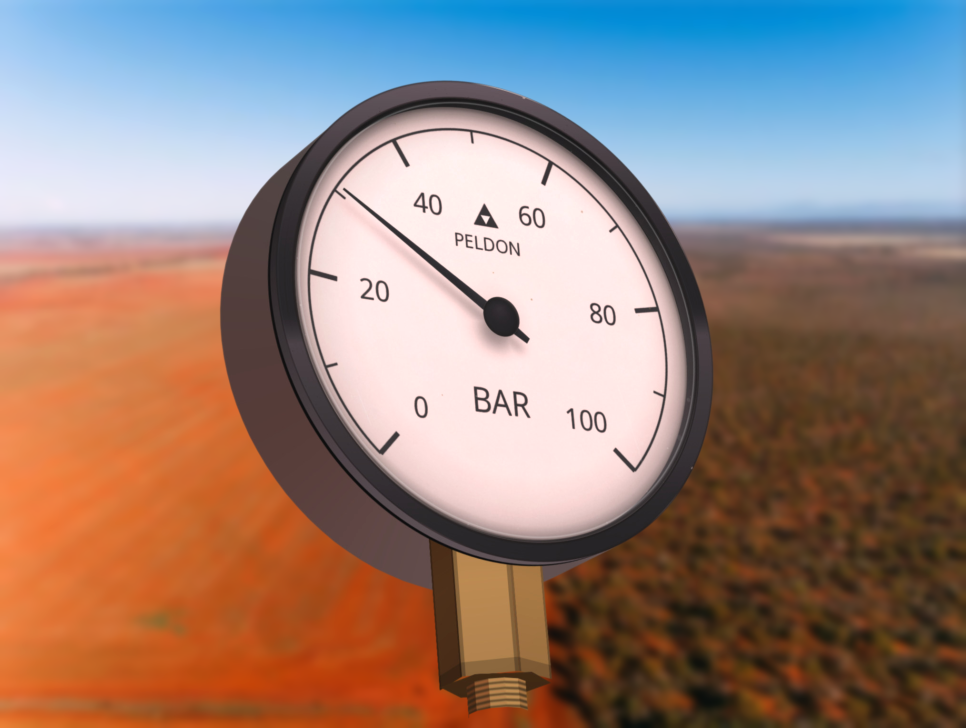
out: 30
